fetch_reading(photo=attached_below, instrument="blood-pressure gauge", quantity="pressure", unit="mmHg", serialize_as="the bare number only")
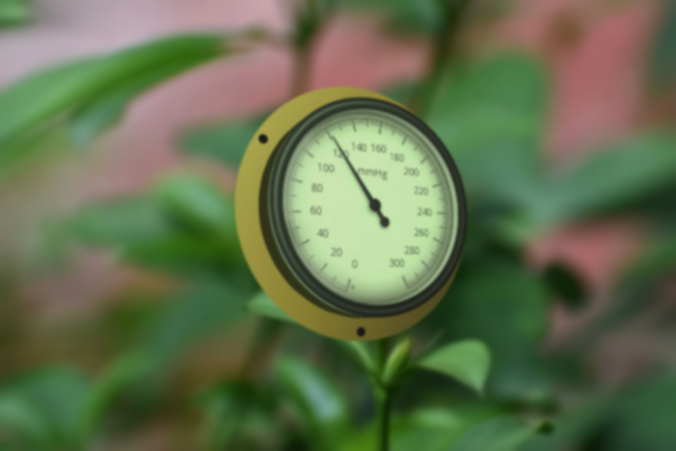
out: 120
